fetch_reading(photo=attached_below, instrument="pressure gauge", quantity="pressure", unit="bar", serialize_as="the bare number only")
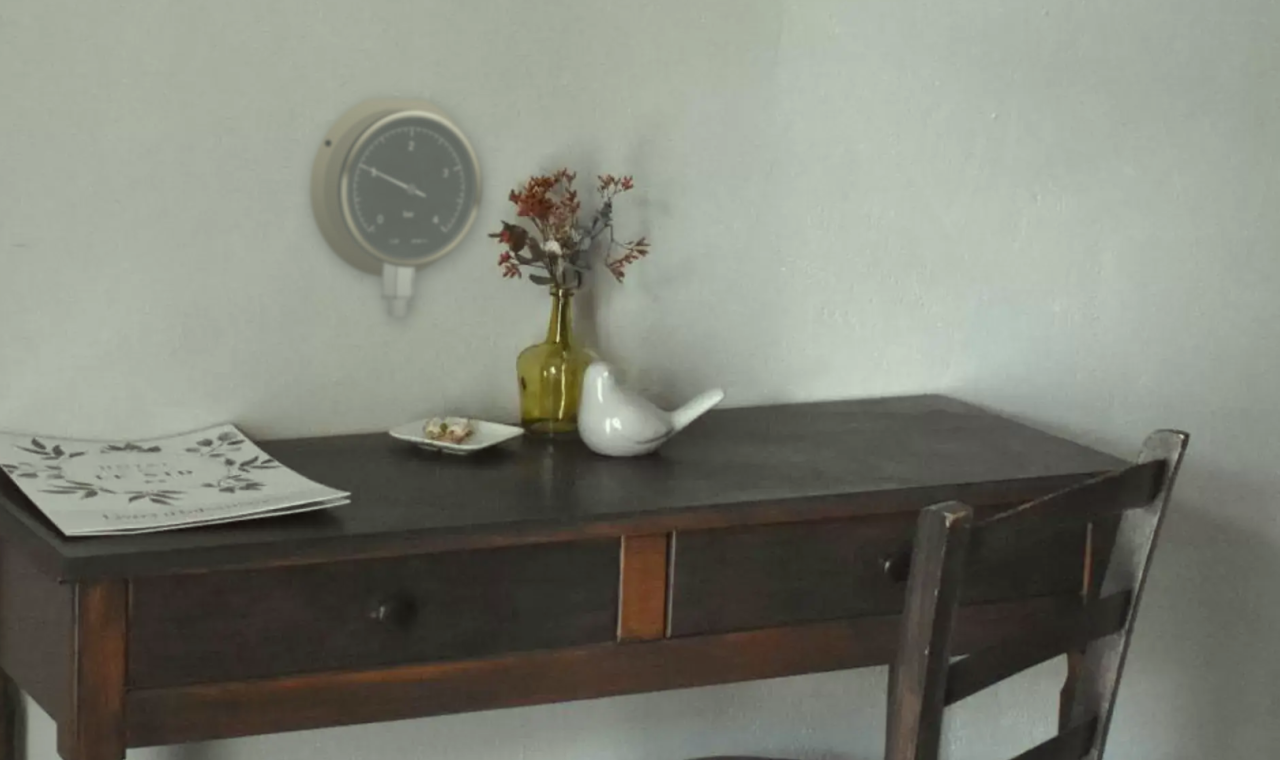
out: 1
